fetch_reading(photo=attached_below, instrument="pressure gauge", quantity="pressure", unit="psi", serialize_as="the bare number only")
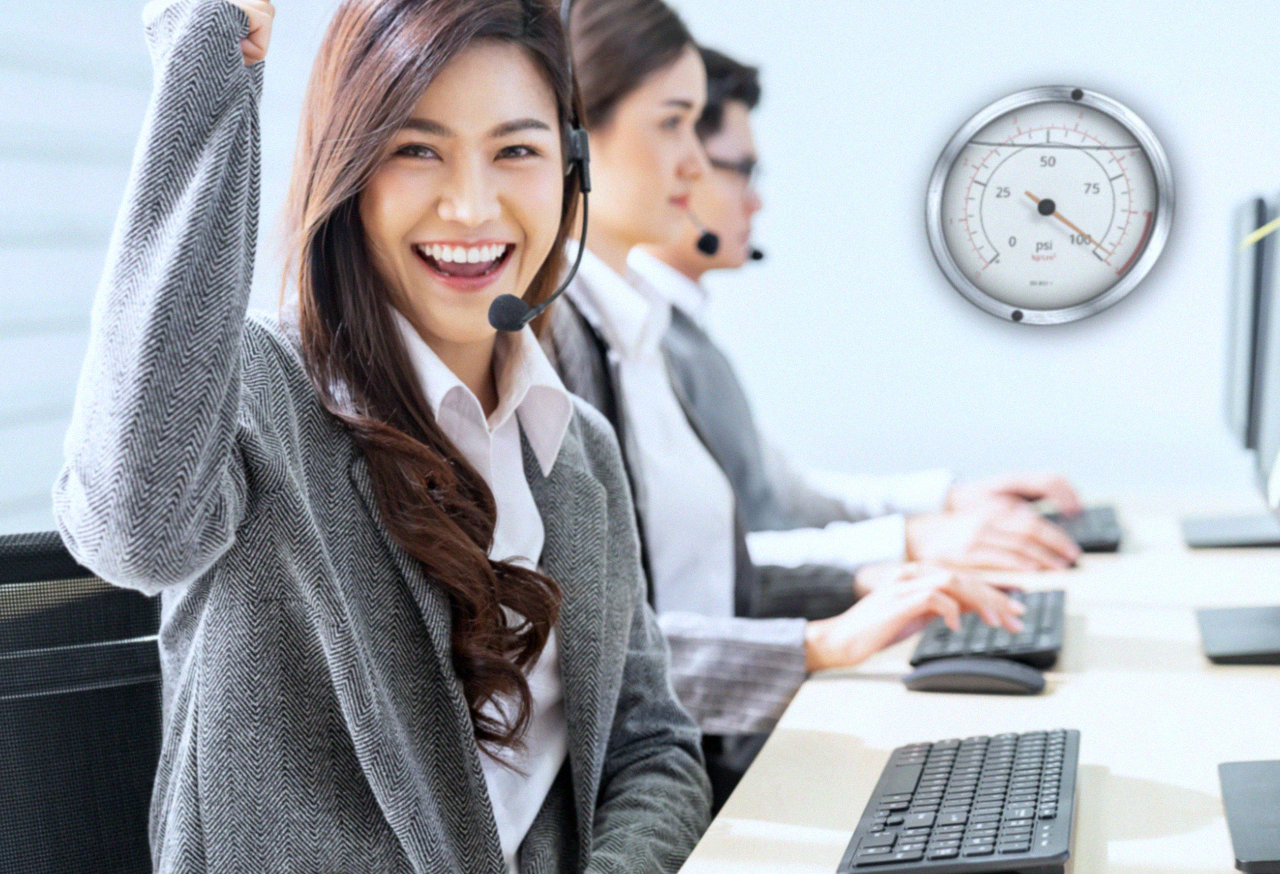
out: 97.5
